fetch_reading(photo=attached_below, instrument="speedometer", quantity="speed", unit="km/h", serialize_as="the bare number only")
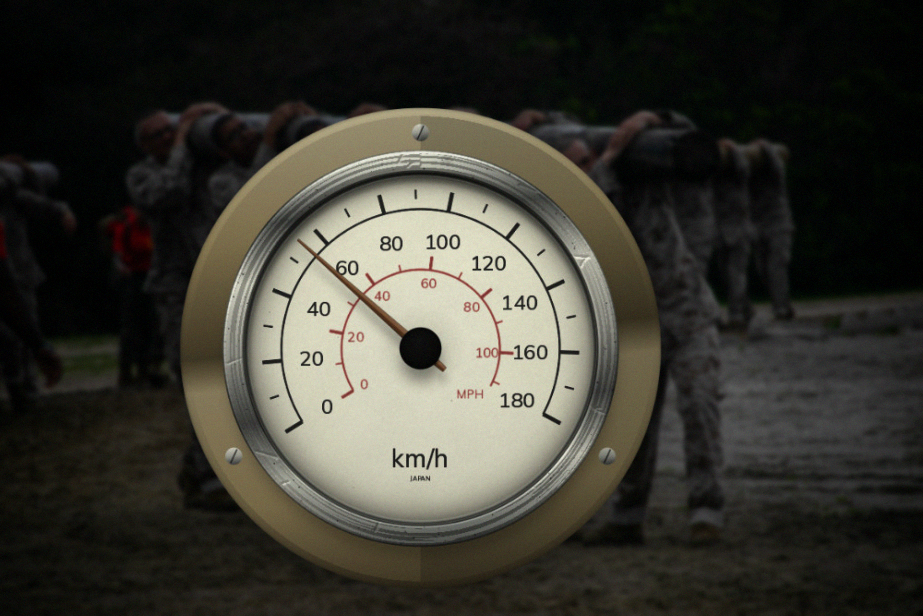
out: 55
